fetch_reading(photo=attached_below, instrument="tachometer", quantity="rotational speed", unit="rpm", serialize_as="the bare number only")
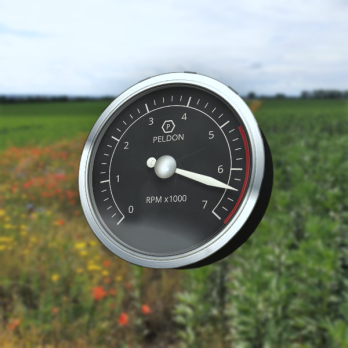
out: 6400
